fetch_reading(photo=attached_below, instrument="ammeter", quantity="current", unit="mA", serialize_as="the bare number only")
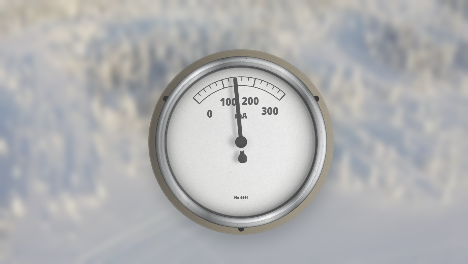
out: 140
